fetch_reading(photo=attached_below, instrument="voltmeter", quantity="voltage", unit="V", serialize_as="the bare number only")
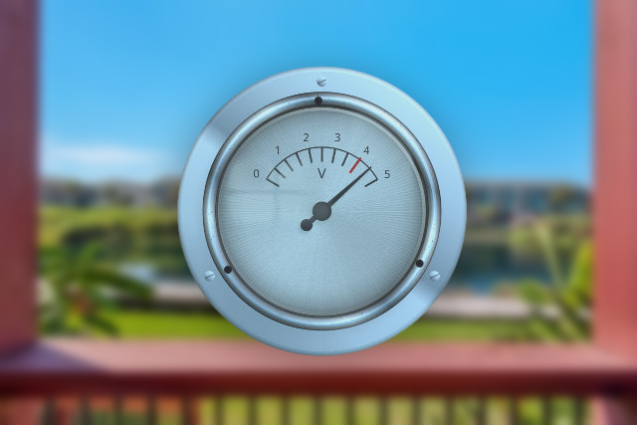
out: 4.5
